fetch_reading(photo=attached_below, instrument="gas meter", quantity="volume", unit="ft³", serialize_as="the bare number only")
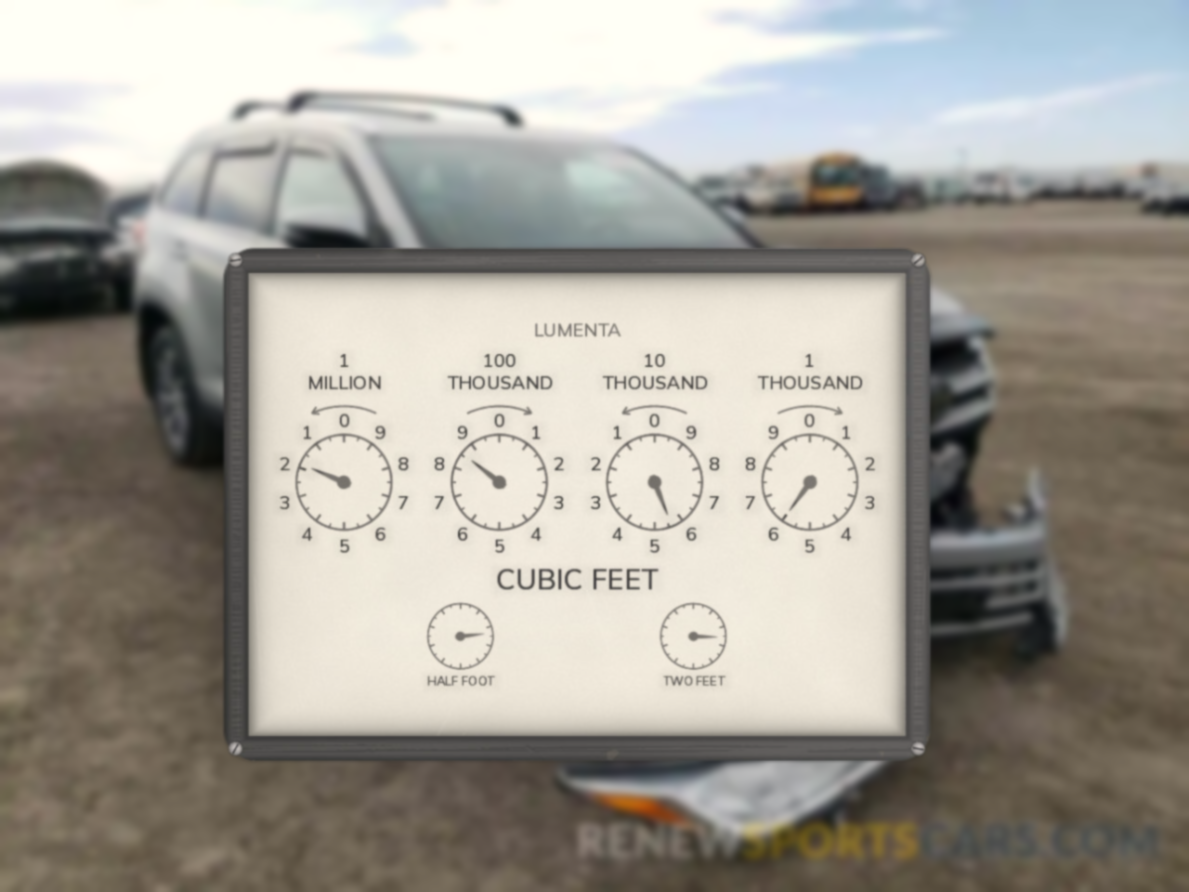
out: 185600
